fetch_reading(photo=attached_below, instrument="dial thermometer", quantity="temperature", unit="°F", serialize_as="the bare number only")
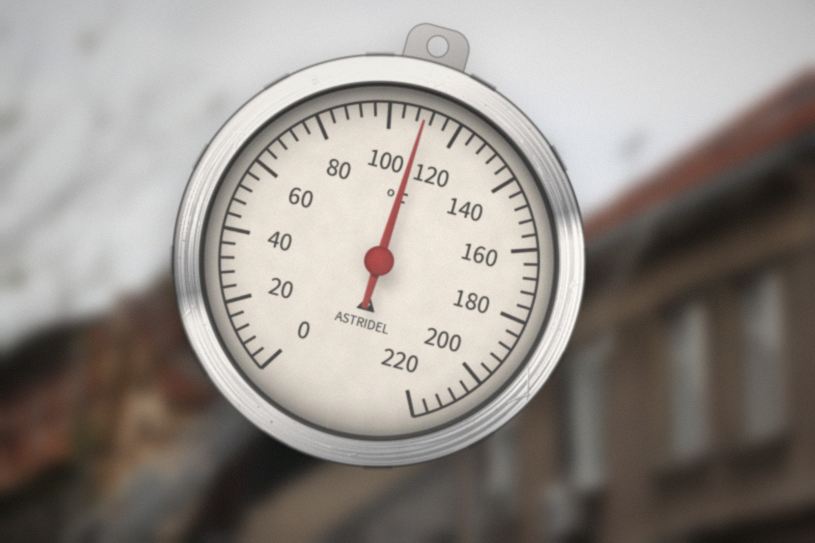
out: 110
